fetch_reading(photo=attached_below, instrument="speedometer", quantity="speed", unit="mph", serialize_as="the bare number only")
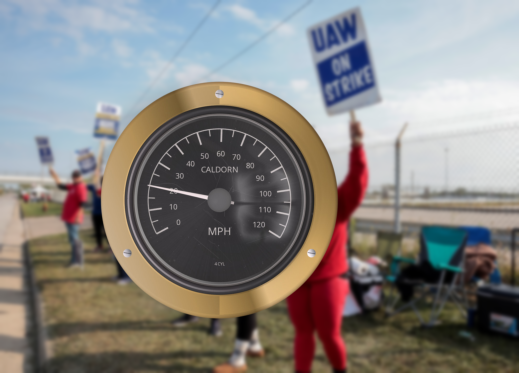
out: 20
